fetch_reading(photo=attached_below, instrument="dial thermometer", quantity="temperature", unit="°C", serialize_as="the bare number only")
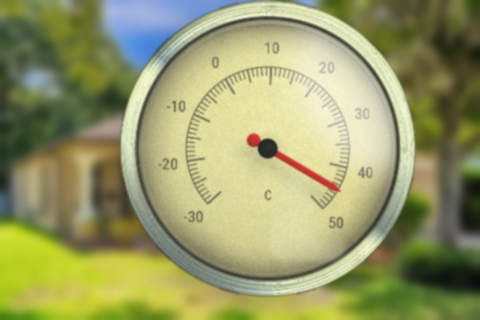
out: 45
